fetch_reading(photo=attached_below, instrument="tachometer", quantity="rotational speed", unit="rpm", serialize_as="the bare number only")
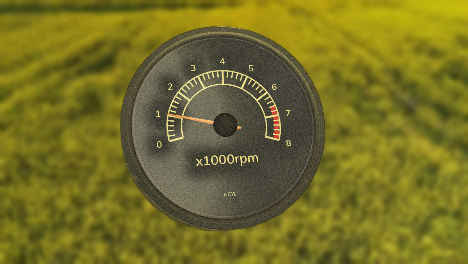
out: 1000
